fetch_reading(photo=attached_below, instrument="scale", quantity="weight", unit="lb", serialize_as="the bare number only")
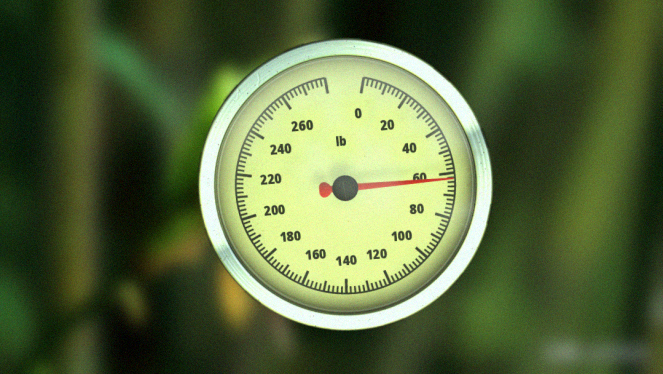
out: 62
